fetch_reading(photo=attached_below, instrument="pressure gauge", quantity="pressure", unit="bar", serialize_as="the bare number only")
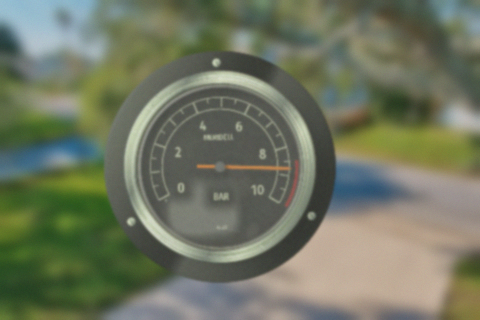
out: 8.75
